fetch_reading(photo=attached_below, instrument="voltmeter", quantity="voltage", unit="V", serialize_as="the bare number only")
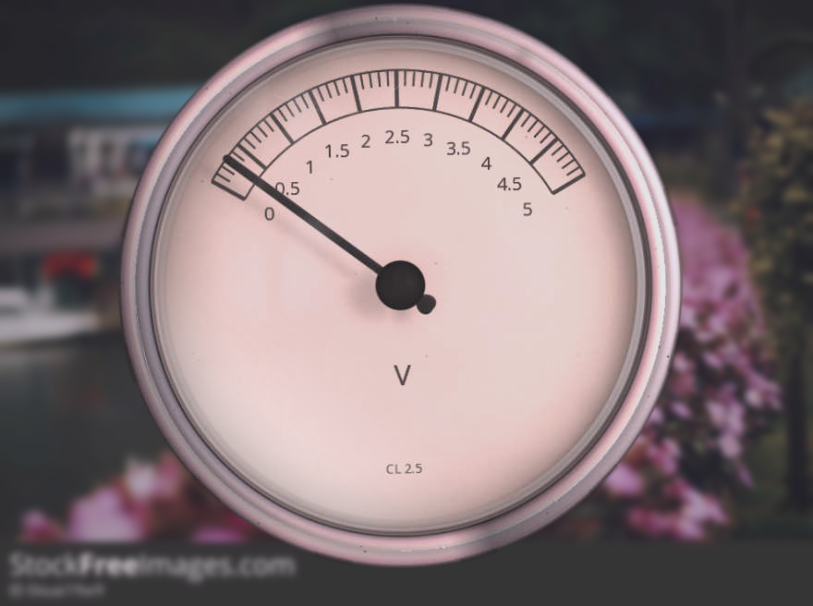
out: 0.3
